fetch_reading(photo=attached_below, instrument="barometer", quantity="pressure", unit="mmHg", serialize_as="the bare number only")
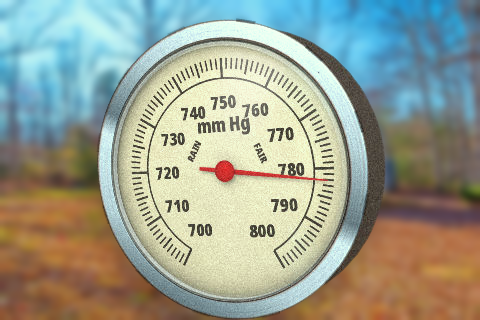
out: 782
